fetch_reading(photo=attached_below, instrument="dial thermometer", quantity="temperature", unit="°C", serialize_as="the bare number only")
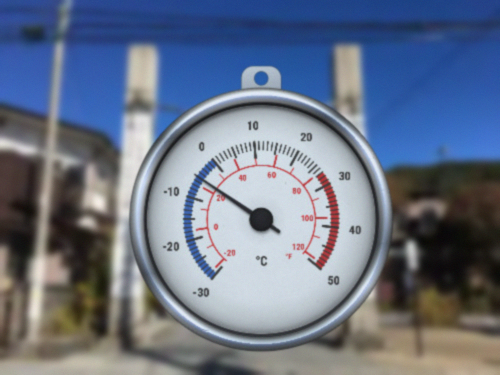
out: -5
